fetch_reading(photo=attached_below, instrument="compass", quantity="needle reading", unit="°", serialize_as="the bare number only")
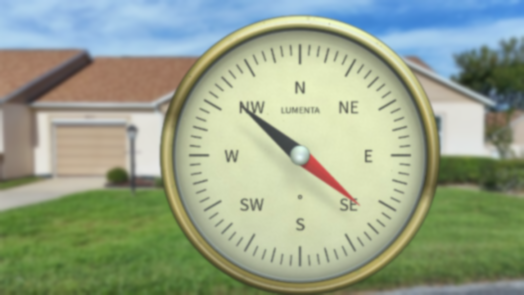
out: 130
